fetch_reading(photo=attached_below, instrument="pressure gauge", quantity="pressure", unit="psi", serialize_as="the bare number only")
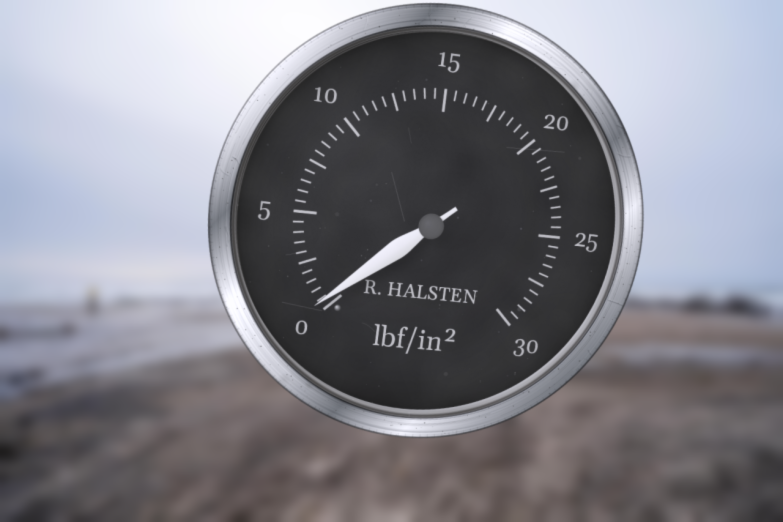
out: 0.5
